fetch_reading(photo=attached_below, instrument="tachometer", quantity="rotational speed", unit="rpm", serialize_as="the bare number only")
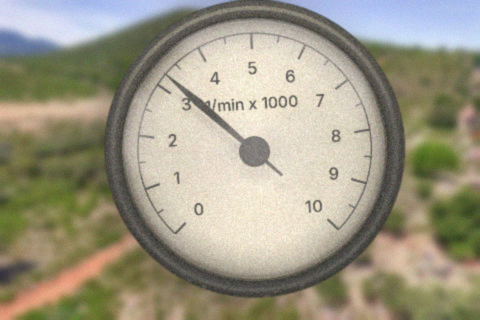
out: 3250
